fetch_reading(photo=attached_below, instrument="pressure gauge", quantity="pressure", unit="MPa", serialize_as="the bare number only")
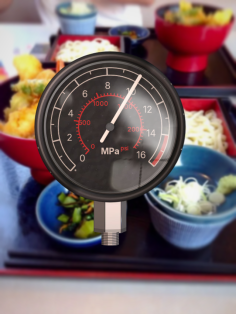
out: 10
